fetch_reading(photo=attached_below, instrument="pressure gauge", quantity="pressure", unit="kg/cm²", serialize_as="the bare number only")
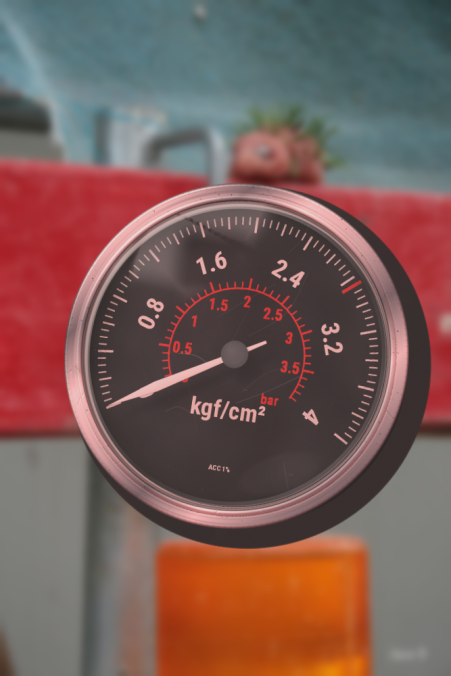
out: 0
